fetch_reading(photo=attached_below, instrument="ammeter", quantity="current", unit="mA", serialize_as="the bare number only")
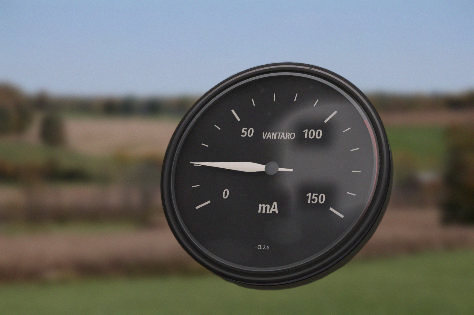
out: 20
